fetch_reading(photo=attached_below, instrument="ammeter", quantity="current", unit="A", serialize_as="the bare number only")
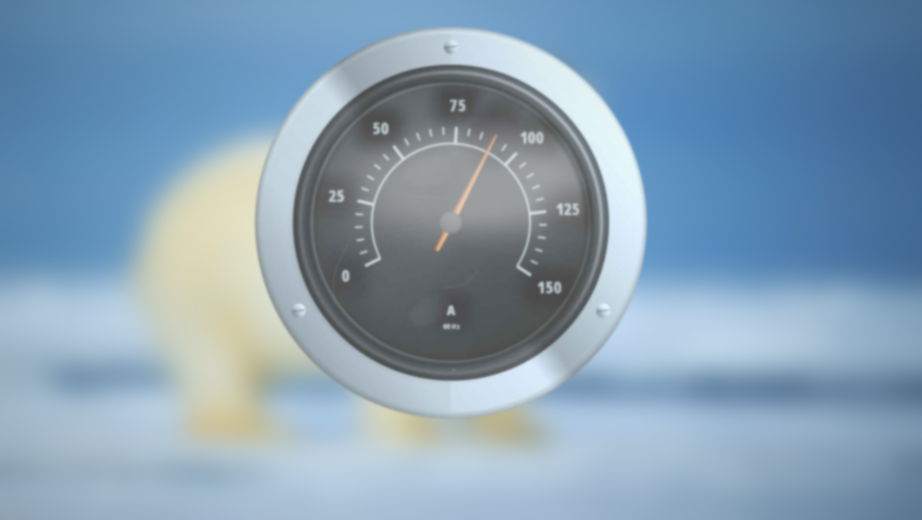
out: 90
